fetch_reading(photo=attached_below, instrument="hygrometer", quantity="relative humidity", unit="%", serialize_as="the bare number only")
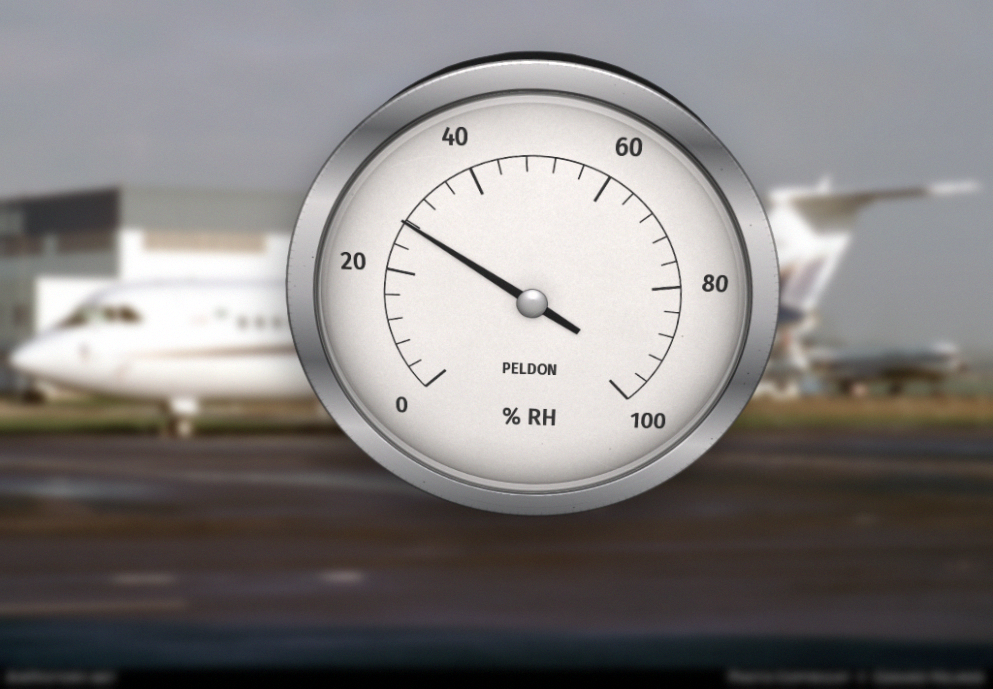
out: 28
